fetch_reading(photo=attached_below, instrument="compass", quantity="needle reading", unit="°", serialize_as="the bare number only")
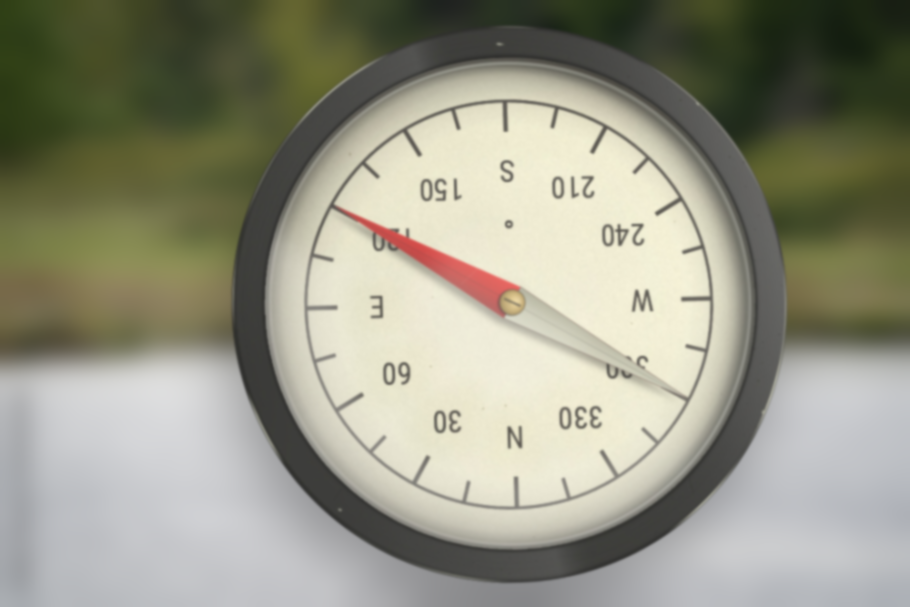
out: 120
